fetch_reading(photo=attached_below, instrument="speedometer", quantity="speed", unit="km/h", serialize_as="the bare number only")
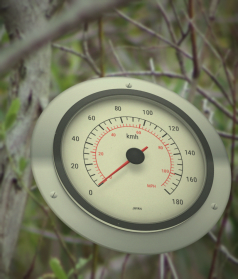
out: 0
